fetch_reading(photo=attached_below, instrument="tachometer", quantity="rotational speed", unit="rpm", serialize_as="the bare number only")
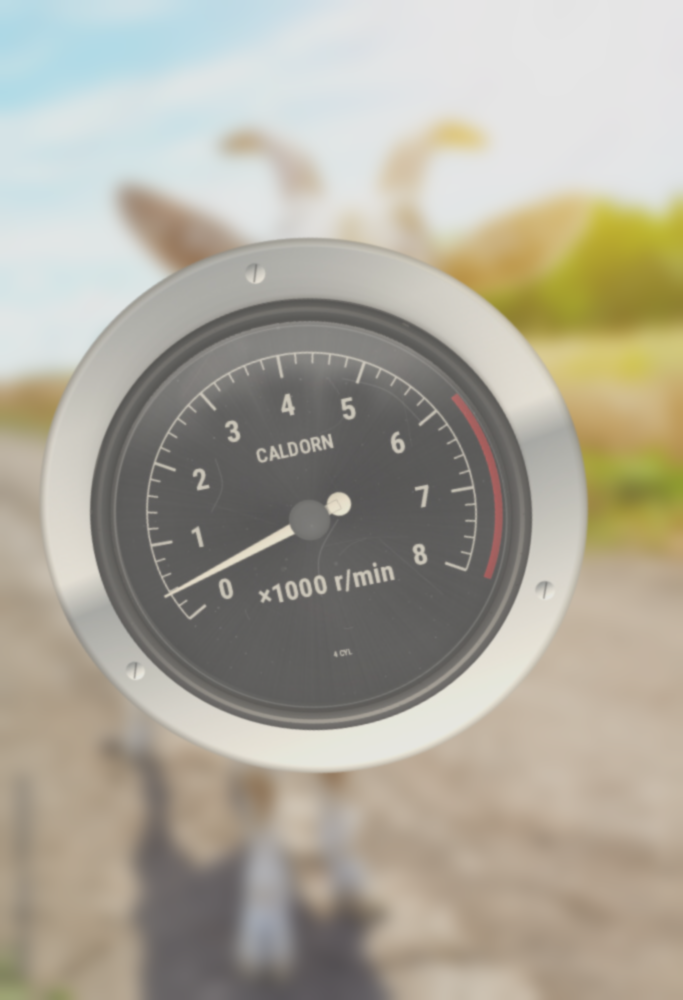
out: 400
